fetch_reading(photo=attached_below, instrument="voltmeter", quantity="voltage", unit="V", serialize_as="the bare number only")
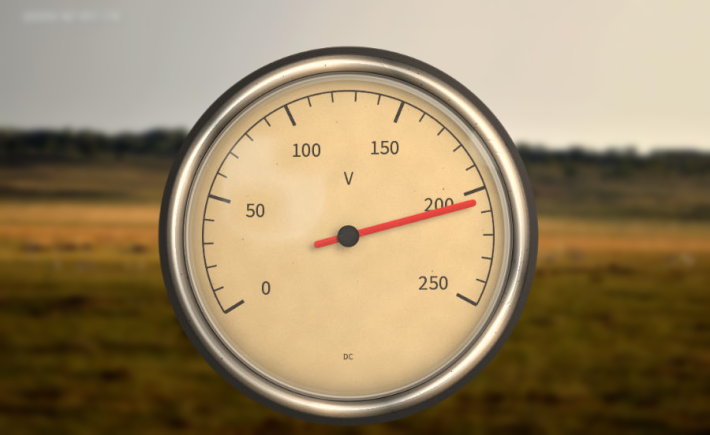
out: 205
